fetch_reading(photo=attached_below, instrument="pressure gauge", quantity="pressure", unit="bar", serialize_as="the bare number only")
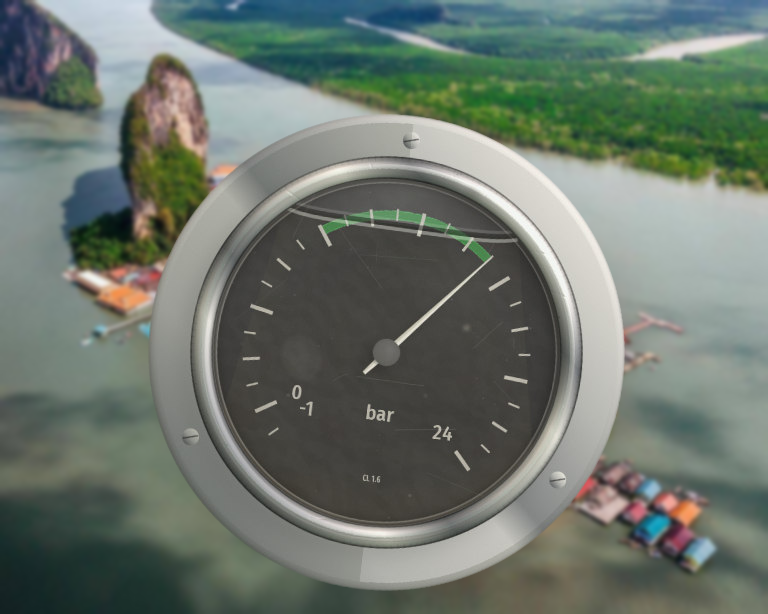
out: 15
